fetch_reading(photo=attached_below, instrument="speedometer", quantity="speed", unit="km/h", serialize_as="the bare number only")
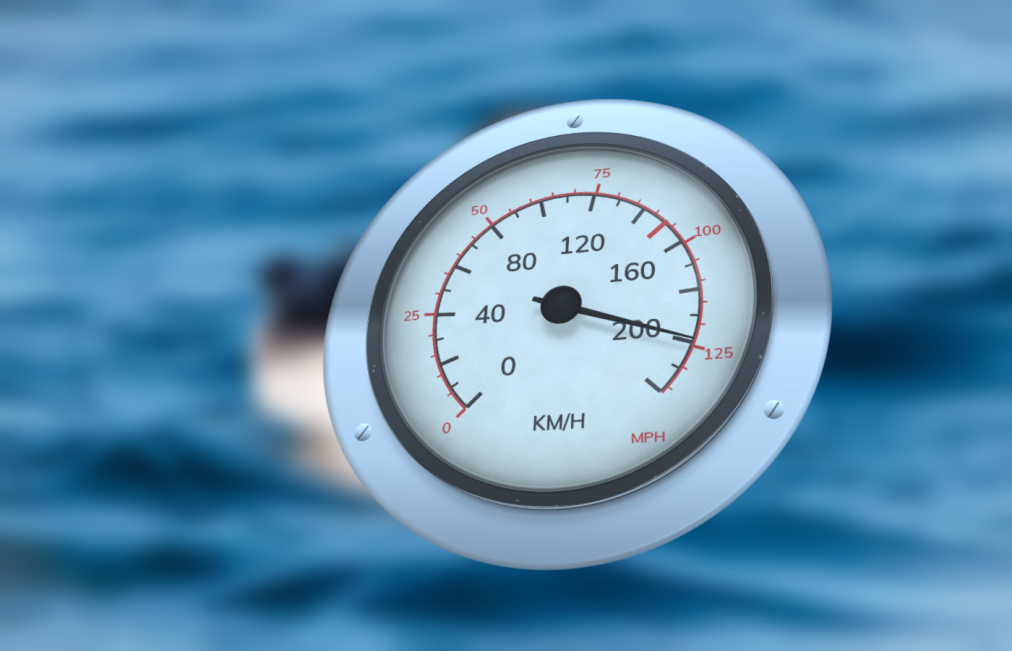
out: 200
